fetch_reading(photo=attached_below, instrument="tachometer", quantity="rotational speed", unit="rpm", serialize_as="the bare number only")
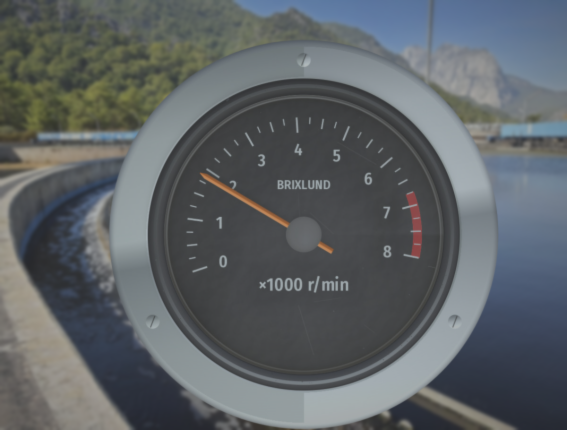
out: 1875
